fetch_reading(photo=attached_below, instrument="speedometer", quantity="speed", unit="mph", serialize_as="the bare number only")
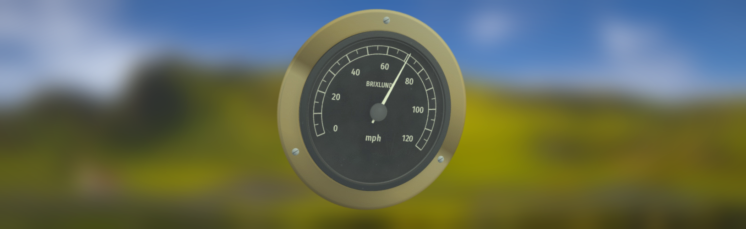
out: 70
